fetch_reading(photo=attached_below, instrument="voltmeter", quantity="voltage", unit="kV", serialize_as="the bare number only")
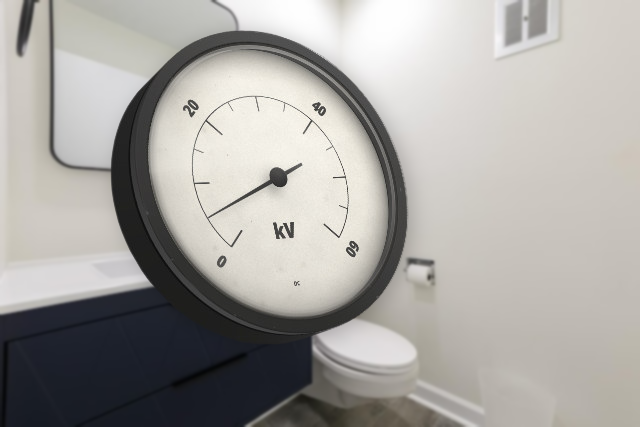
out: 5
